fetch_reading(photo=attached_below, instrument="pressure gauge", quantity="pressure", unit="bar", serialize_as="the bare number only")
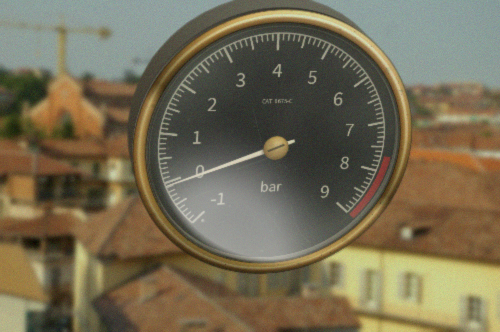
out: 0
